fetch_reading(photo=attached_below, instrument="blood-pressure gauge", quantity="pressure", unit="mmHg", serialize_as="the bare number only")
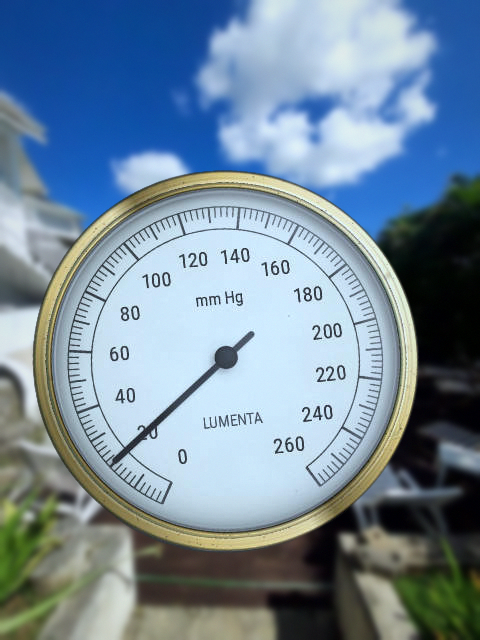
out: 20
